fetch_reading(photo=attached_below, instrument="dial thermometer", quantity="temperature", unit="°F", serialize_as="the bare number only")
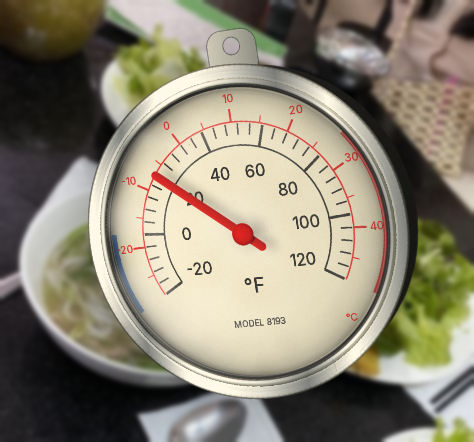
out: 20
